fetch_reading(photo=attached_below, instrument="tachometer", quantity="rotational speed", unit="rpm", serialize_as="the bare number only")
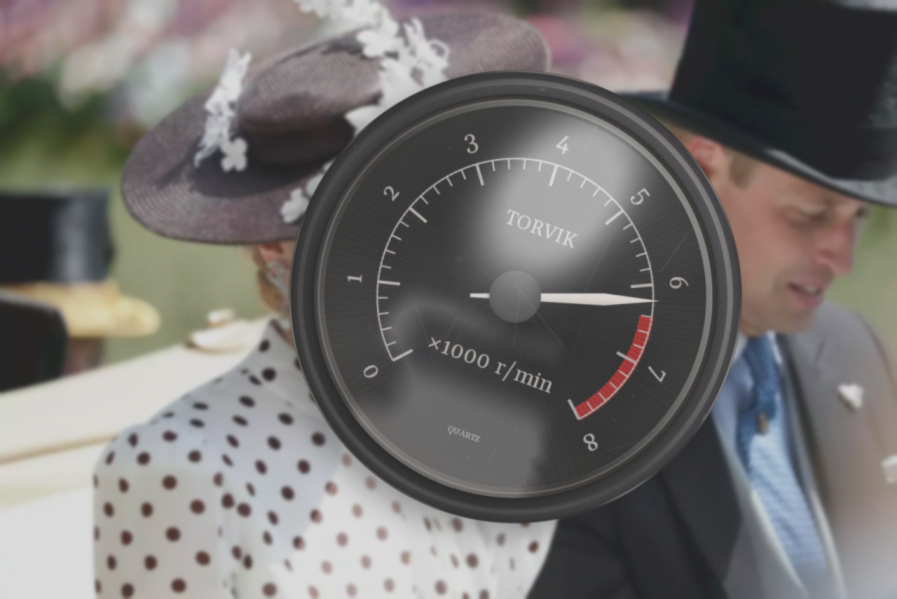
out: 6200
